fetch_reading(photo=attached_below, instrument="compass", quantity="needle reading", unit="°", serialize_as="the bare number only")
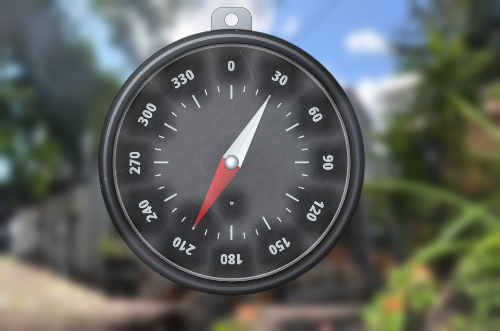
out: 210
